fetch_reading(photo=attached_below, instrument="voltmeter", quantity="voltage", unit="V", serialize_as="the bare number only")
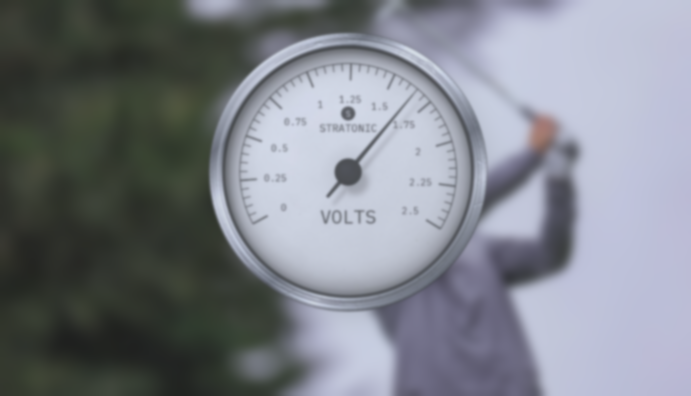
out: 1.65
